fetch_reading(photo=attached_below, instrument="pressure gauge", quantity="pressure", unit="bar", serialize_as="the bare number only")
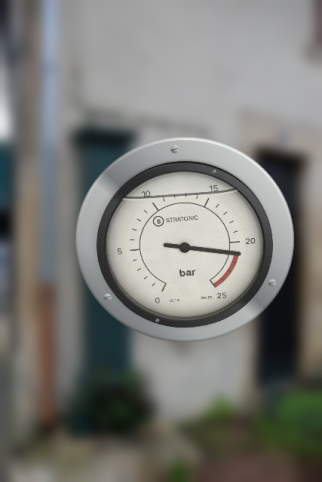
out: 21
